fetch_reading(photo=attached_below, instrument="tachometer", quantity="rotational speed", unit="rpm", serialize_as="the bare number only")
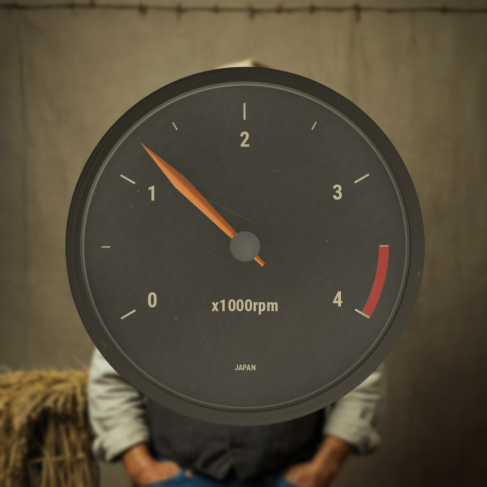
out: 1250
